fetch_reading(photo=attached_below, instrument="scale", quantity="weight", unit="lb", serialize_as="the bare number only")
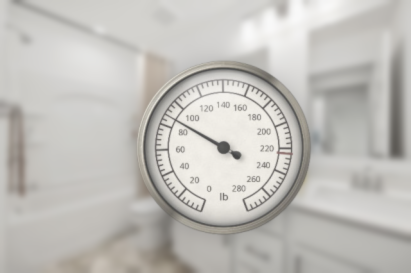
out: 88
